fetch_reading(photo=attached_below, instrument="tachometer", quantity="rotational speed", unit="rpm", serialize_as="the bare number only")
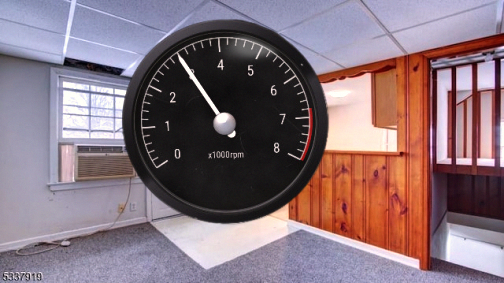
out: 3000
